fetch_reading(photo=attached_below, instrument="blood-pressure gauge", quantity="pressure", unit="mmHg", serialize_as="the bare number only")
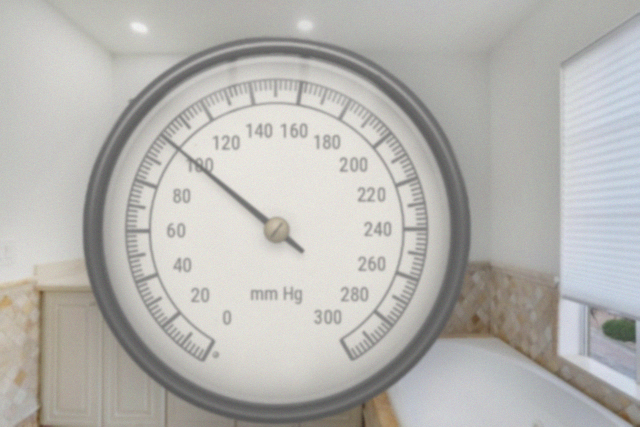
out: 100
